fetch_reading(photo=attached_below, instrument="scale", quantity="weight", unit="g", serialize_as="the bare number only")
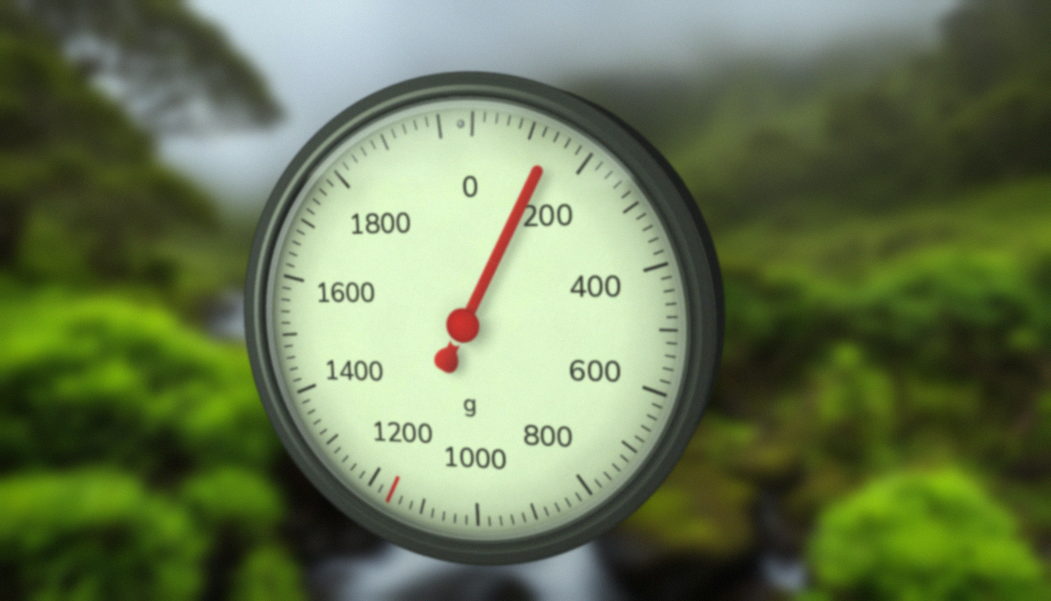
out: 140
